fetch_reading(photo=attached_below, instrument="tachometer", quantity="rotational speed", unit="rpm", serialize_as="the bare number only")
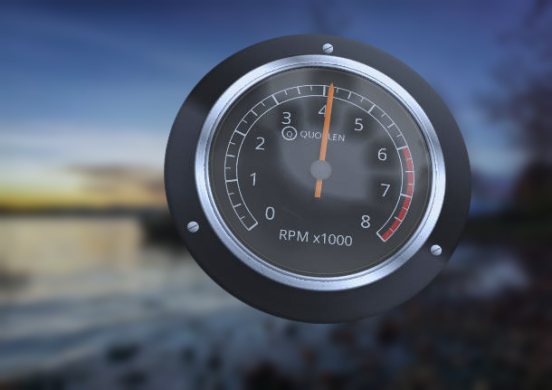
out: 4125
